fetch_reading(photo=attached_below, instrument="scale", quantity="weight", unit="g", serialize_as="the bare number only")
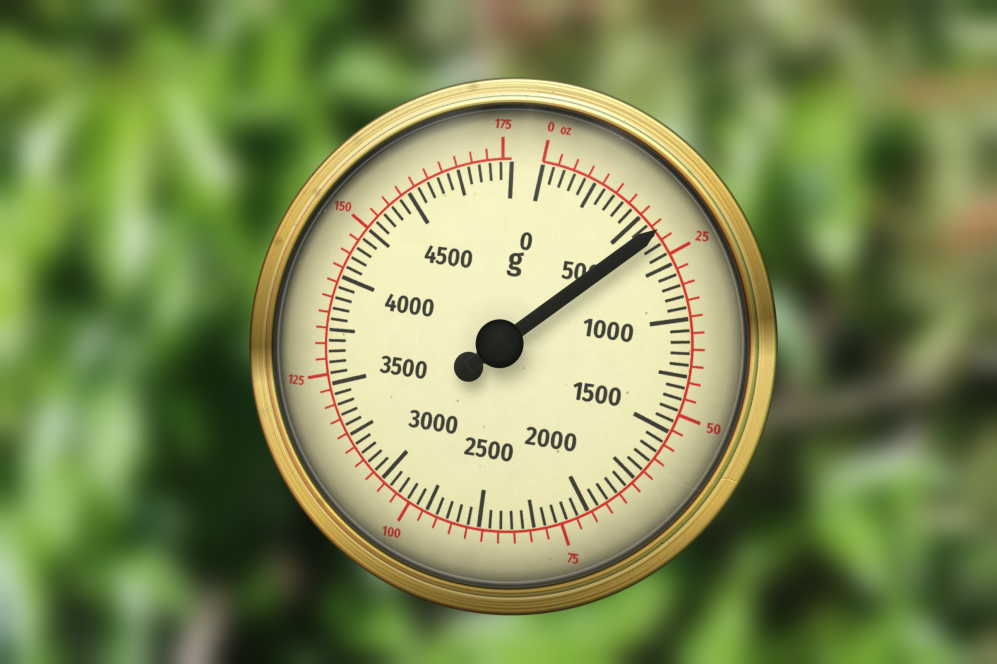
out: 600
